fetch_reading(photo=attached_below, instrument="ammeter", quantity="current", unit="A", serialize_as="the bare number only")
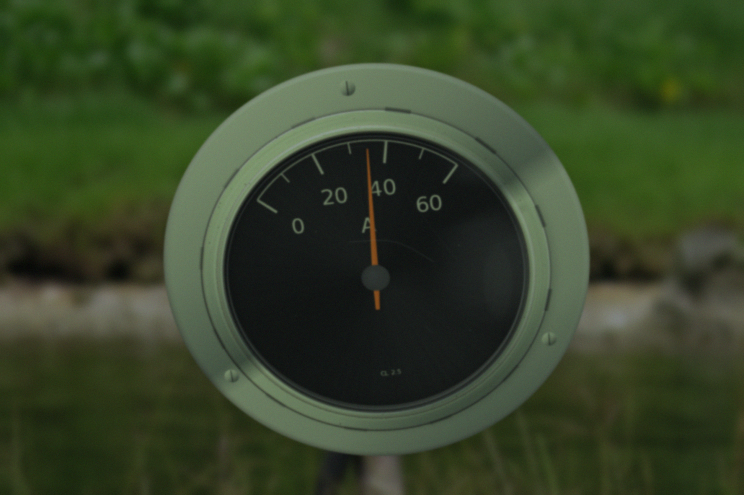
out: 35
